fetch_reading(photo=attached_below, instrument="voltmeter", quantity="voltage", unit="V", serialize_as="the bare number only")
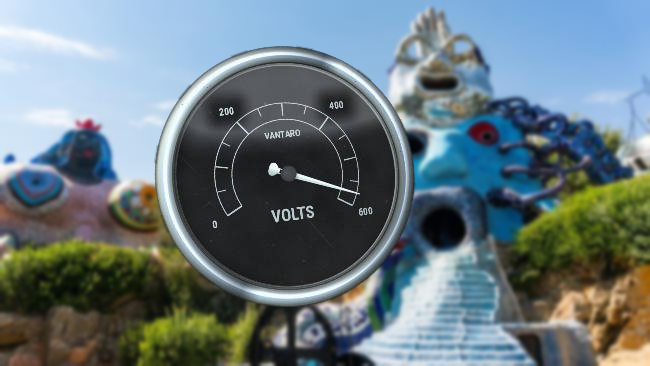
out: 575
